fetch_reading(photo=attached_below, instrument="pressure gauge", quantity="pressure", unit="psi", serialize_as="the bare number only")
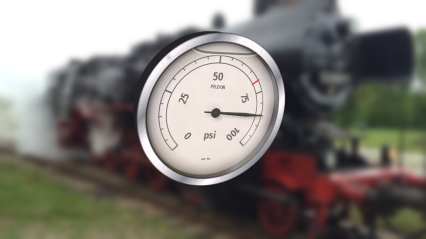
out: 85
